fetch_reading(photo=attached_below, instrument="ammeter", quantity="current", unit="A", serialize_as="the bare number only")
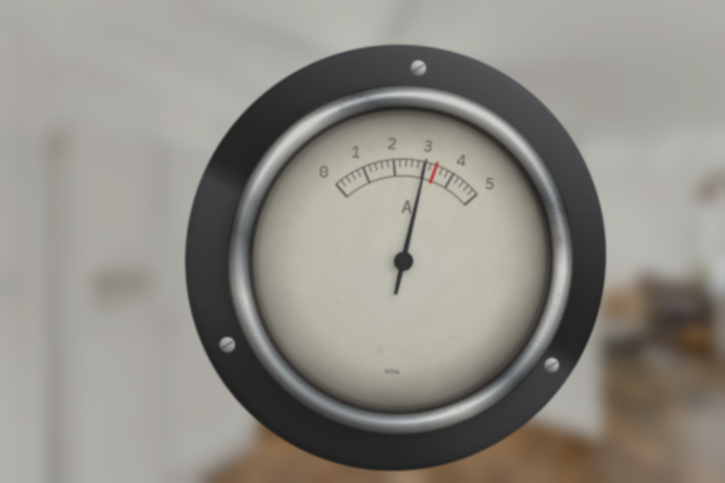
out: 3
